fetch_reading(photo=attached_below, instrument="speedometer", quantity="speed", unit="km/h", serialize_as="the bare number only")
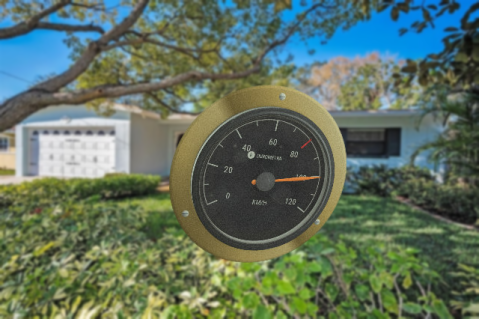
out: 100
